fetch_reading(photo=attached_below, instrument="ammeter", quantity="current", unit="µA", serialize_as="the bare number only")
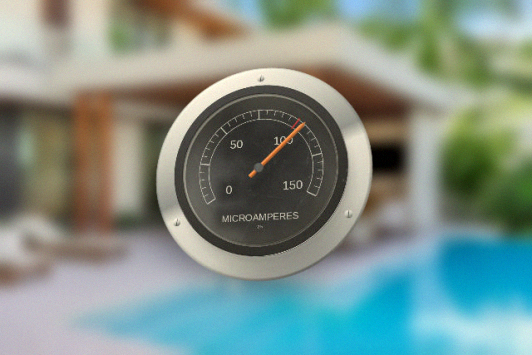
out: 105
